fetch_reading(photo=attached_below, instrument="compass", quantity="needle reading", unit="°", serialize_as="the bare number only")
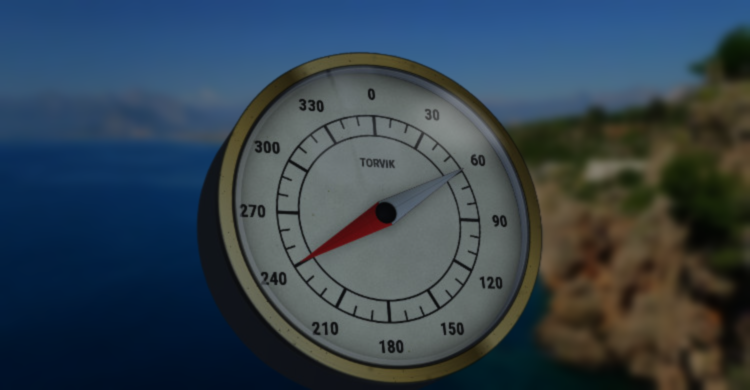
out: 240
